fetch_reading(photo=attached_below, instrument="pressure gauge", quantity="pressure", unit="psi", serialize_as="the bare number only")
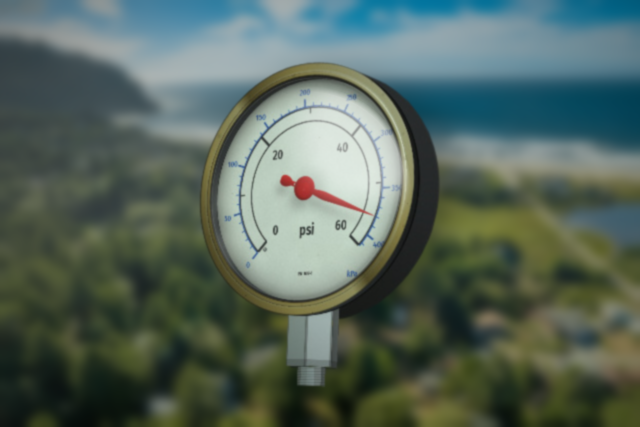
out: 55
